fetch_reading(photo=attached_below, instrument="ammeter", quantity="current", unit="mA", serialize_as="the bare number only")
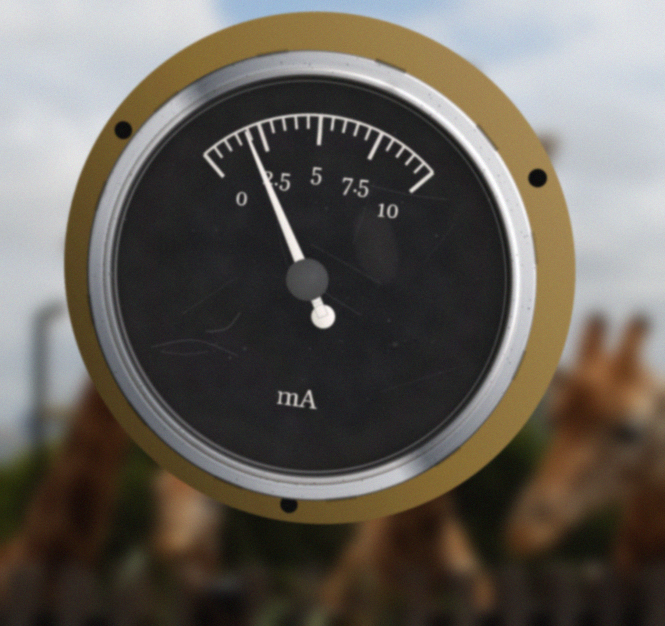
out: 2
